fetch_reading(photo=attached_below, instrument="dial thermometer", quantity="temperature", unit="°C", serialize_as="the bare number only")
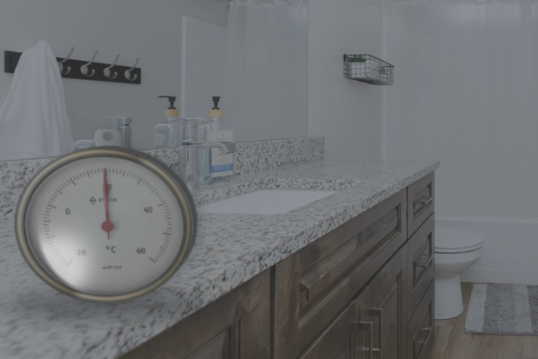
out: 20
